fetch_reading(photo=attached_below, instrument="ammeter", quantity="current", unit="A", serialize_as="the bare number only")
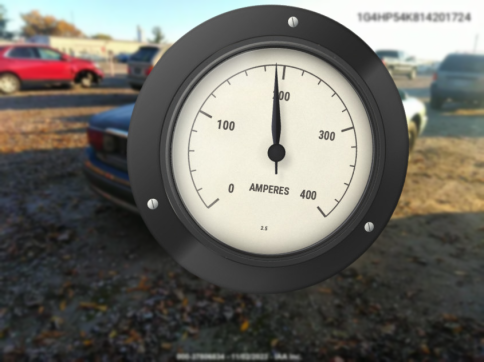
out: 190
